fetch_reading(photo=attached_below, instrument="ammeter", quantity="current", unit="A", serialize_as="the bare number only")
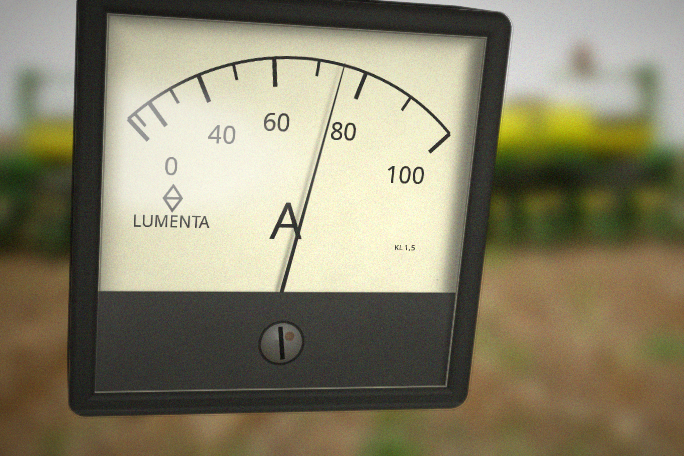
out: 75
